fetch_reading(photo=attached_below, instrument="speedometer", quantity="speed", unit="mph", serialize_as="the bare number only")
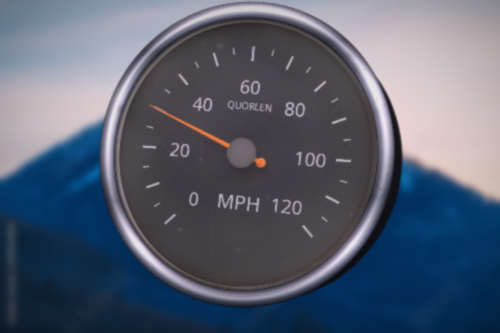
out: 30
